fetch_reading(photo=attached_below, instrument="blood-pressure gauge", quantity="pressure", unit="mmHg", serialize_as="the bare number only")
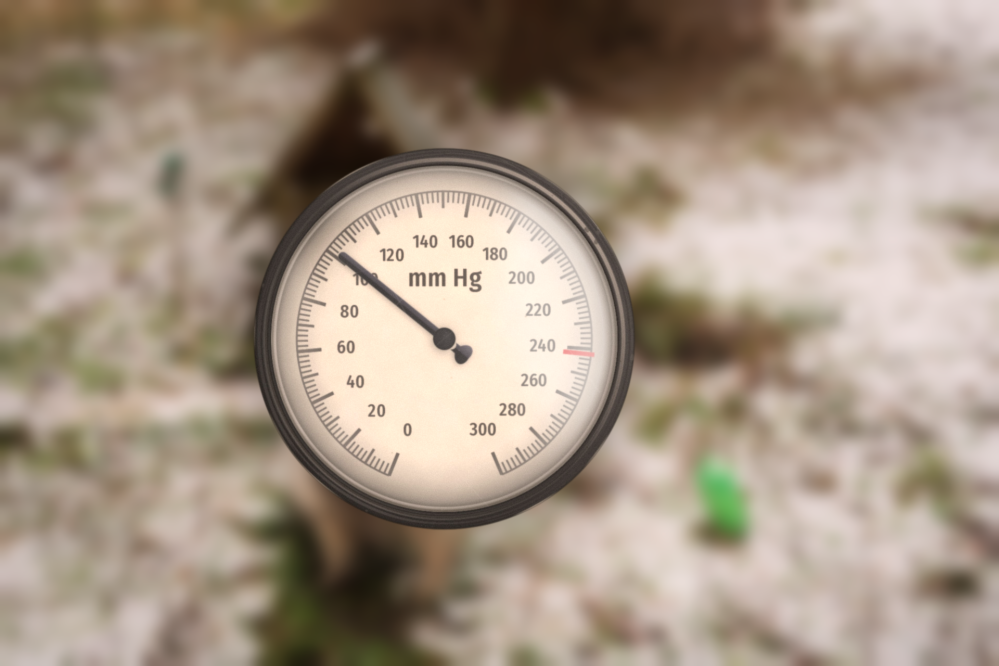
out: 102
